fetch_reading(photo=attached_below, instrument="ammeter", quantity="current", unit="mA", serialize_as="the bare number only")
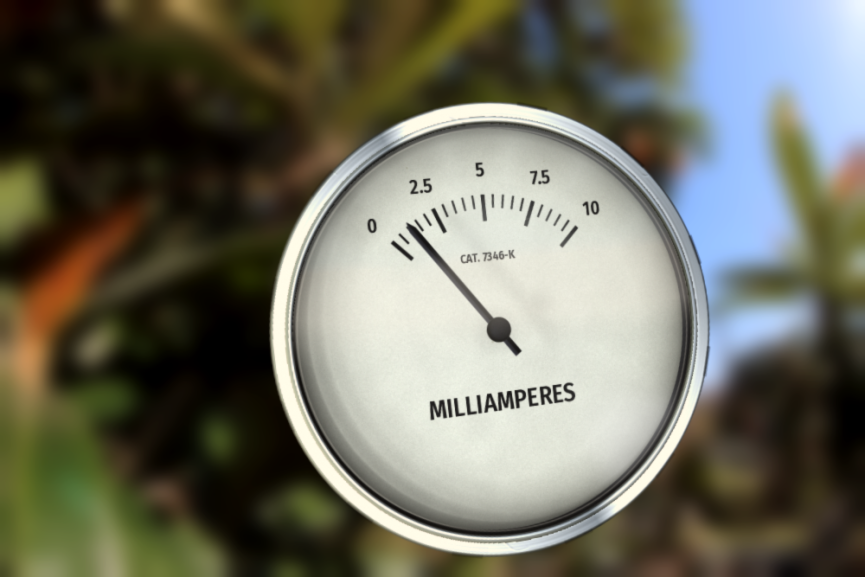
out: 1
